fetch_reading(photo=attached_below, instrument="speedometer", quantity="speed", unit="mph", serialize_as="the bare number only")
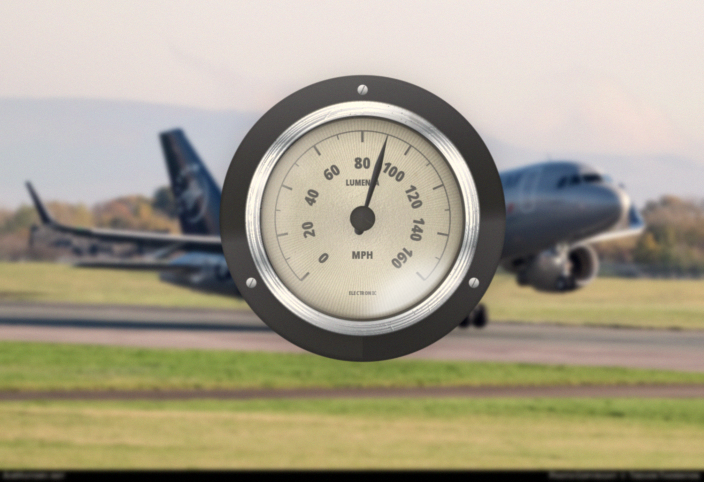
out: 90
